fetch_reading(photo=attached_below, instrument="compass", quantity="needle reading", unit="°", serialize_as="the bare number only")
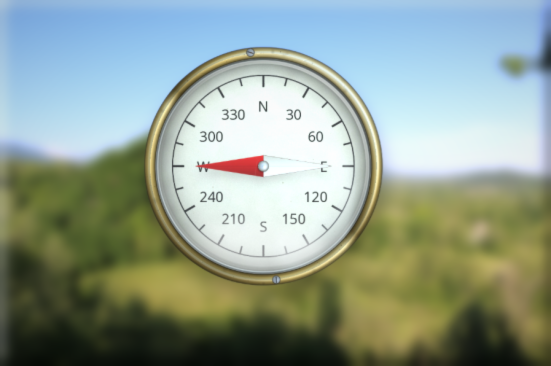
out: 270
